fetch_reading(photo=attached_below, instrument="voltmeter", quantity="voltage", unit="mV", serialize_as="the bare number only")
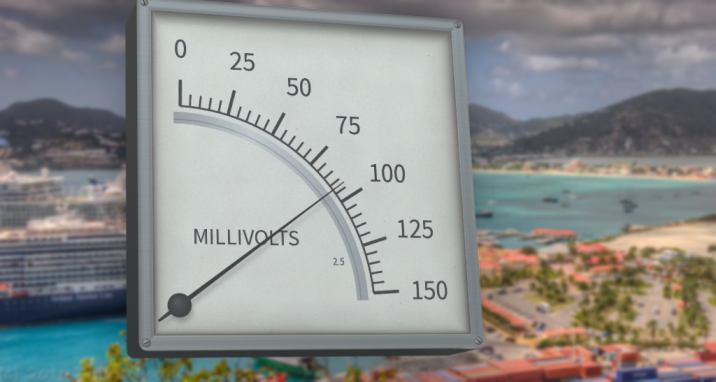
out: 92.5
